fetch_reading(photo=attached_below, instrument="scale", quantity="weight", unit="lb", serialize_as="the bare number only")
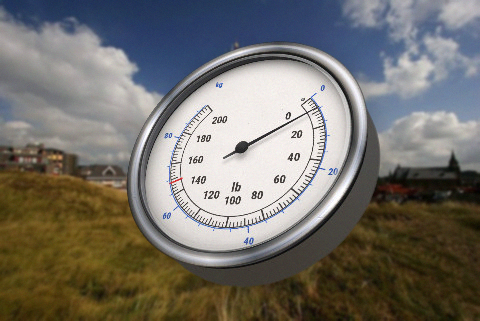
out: 10
